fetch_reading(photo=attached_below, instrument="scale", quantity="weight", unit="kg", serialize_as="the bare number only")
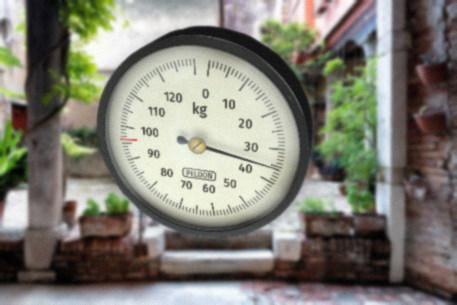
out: 35
